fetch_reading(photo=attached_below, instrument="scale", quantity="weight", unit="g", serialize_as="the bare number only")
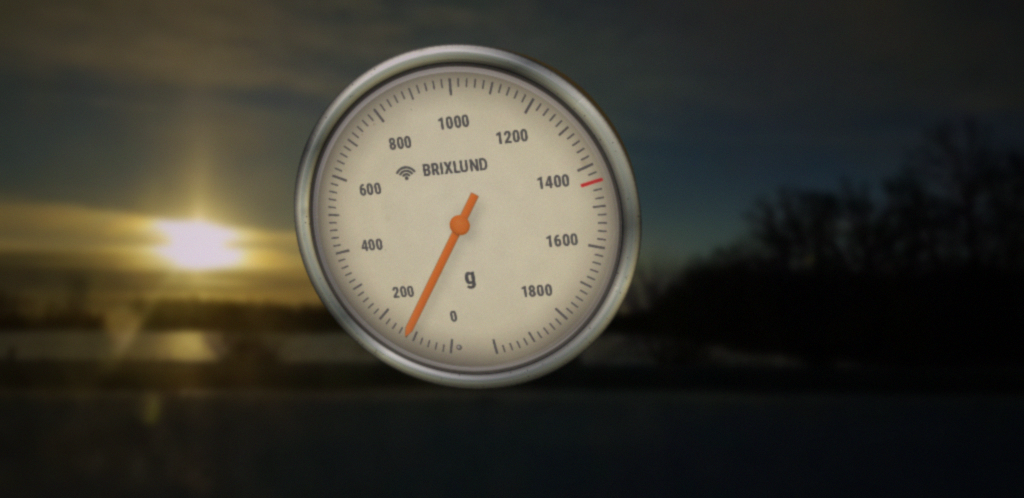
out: 120
